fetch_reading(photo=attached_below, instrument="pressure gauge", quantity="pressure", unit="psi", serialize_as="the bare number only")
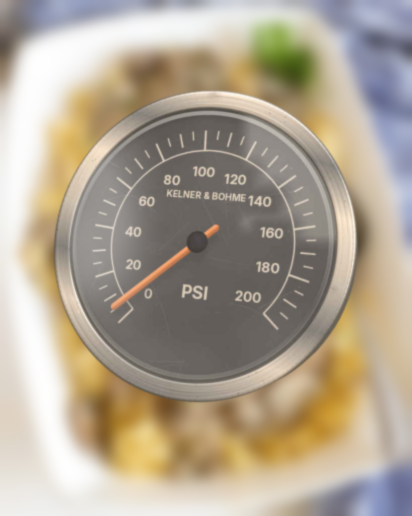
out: 5
